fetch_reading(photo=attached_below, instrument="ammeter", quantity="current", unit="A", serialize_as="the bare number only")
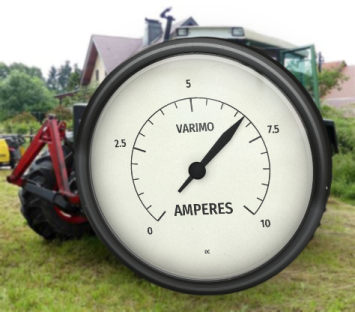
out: 6.75
